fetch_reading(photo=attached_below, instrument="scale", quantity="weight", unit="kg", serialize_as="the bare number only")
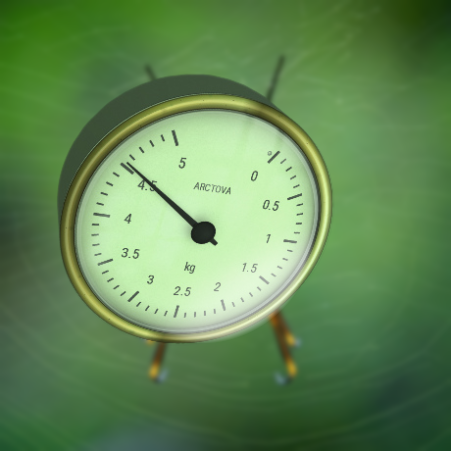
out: 4.55
